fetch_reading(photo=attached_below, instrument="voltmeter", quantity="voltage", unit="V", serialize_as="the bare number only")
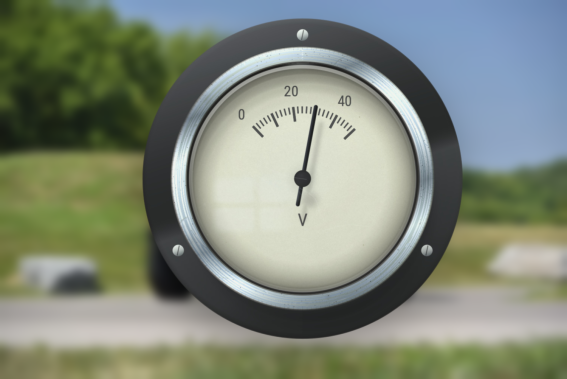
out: 30
